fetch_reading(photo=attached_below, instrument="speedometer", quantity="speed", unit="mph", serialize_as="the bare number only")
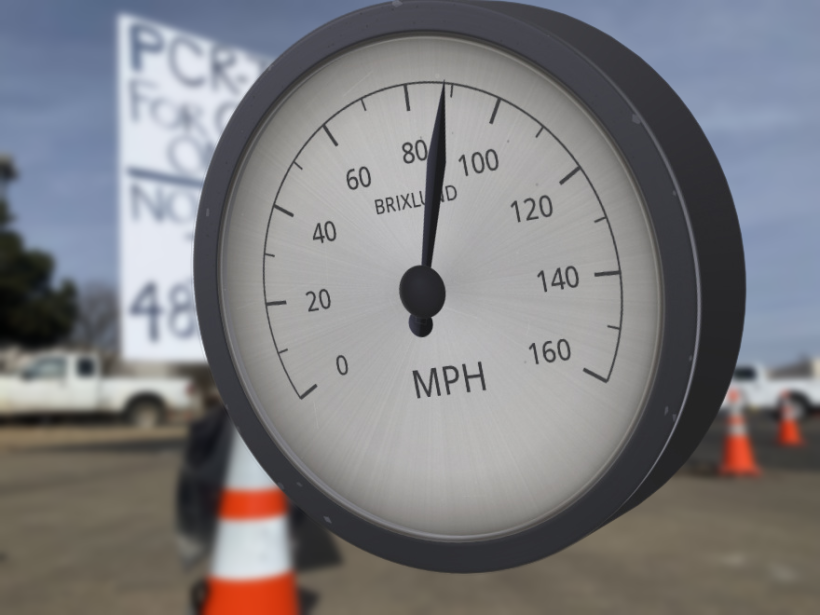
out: 90
